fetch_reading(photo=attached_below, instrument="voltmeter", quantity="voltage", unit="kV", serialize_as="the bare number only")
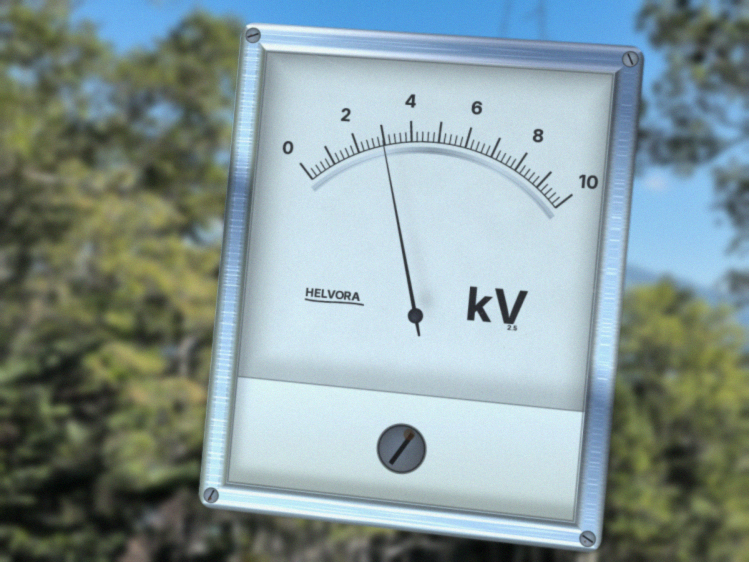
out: 3
